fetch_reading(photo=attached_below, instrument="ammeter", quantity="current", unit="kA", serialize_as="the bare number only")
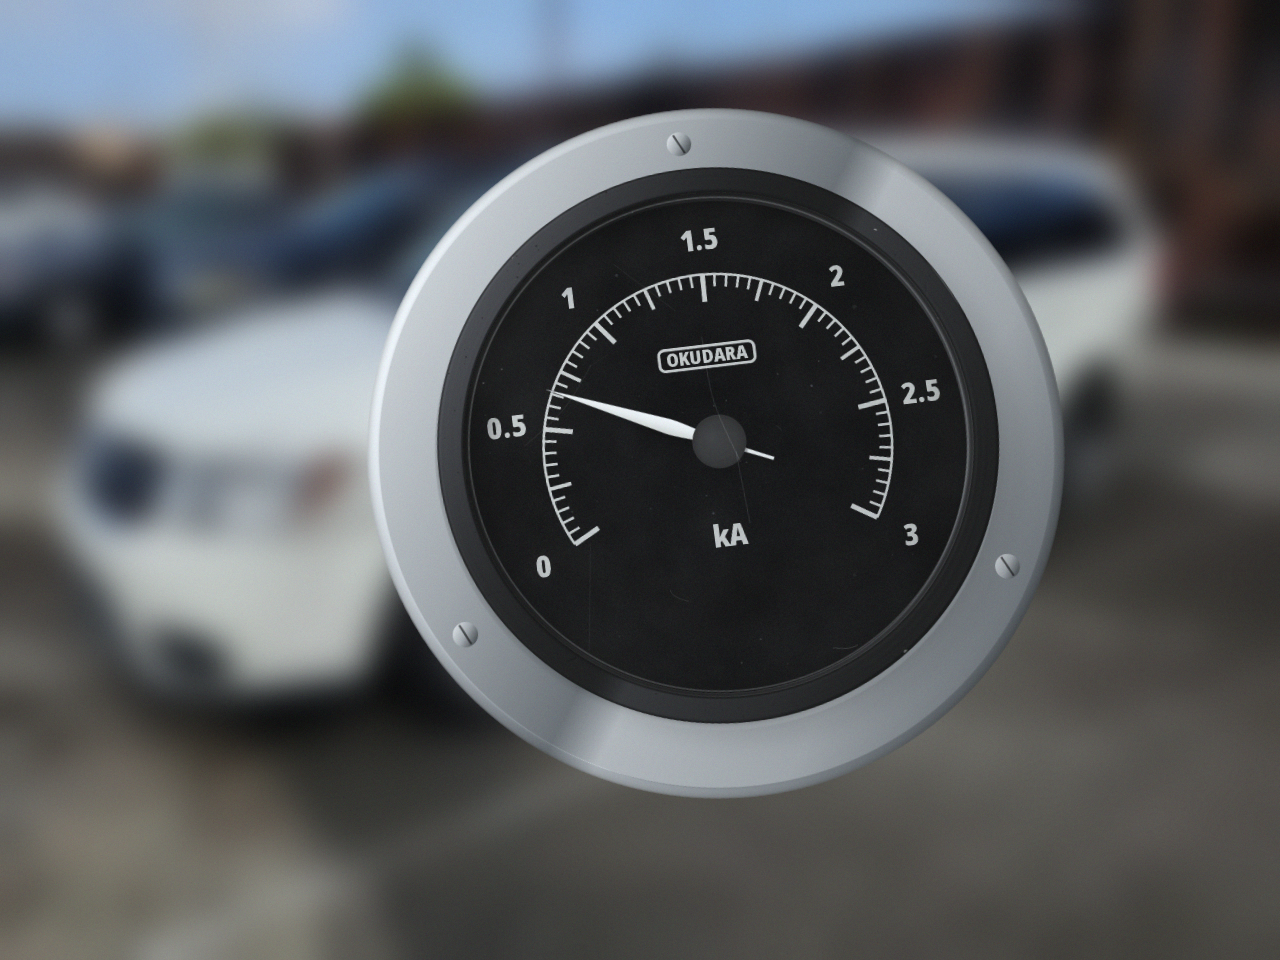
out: 0.65
